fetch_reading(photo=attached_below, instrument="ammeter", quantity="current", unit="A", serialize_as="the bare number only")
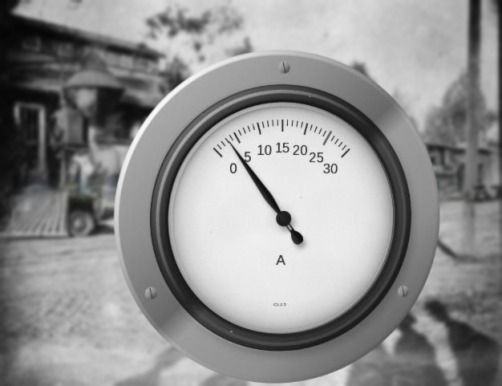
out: 3
